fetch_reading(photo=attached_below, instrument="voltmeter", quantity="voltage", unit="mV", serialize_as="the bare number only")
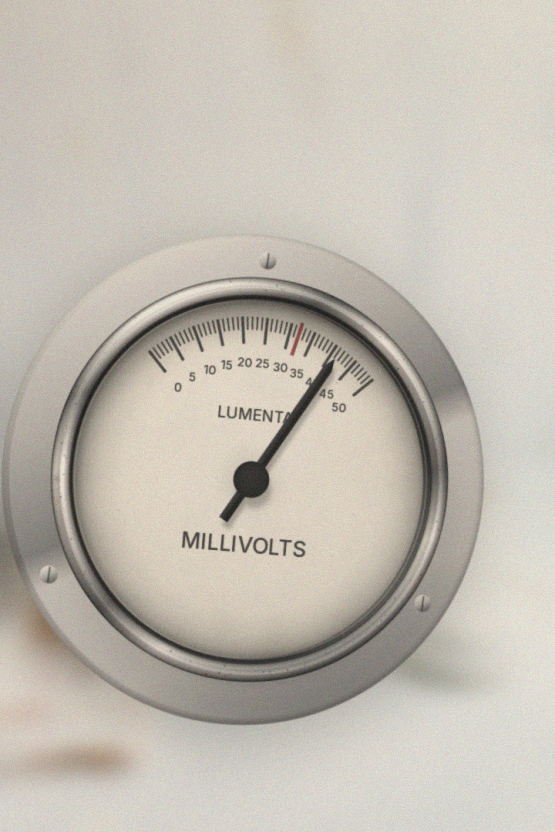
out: 41
